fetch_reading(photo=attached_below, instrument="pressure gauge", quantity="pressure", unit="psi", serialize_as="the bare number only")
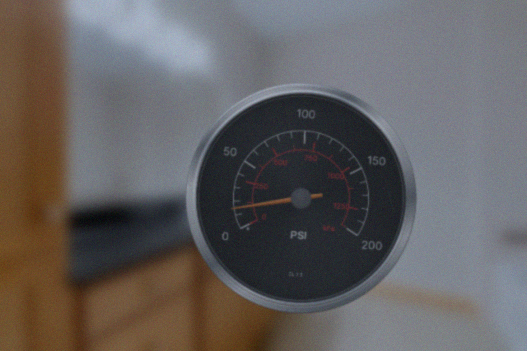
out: 15
